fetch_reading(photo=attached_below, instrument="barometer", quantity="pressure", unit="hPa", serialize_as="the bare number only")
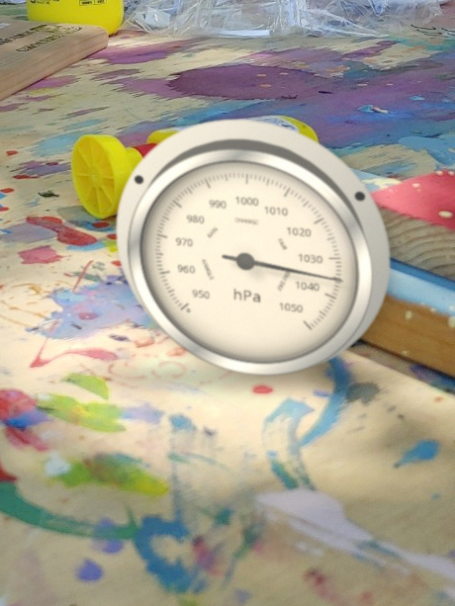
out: 1035
